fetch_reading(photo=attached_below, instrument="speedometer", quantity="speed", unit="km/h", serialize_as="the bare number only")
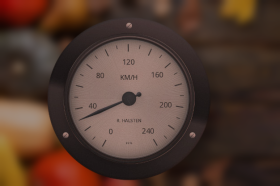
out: 30
